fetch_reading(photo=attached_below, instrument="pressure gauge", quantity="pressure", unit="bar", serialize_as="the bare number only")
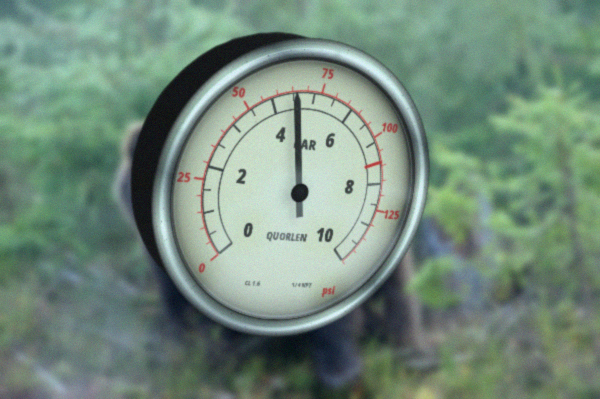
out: 4.5
